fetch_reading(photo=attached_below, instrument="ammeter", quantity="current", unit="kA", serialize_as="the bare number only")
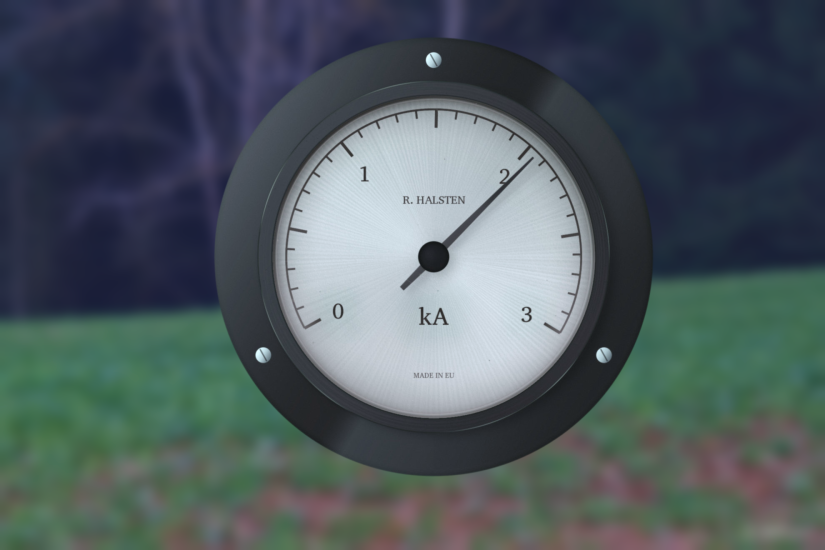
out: 2.05
